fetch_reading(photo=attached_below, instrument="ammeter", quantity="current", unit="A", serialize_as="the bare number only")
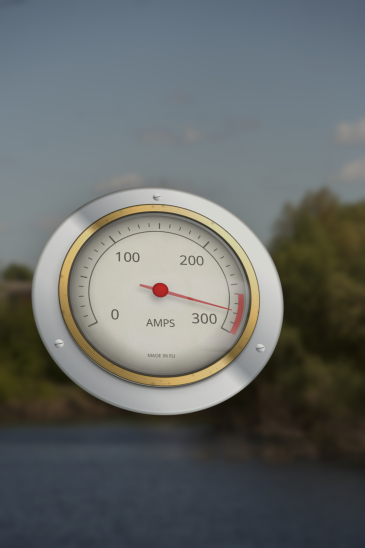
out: 280
